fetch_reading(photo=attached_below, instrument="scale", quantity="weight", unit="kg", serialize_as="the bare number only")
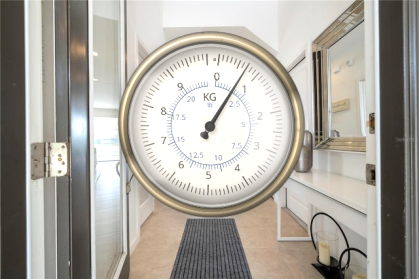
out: 0.7
